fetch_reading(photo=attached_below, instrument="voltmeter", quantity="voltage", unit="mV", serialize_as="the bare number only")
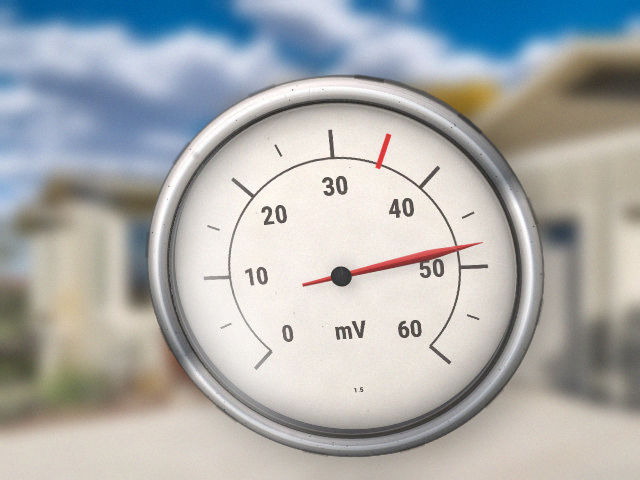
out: 47.5
